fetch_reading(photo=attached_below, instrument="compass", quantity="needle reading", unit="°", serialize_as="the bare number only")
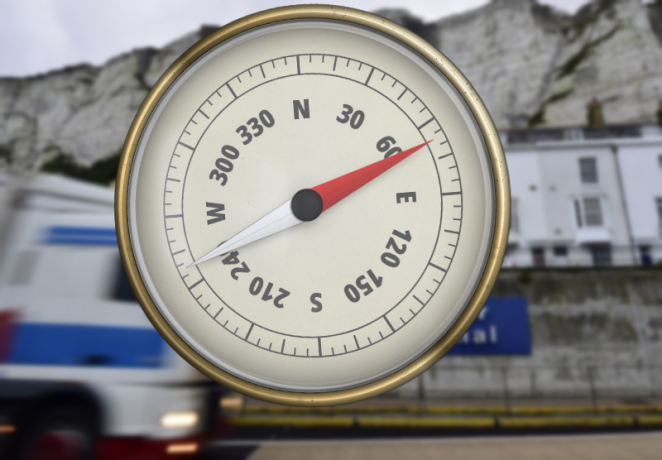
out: 67.5
